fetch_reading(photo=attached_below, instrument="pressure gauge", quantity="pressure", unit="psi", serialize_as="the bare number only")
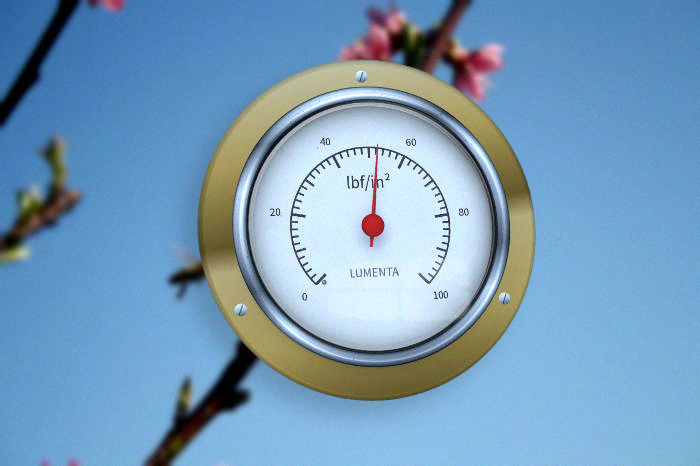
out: 52
